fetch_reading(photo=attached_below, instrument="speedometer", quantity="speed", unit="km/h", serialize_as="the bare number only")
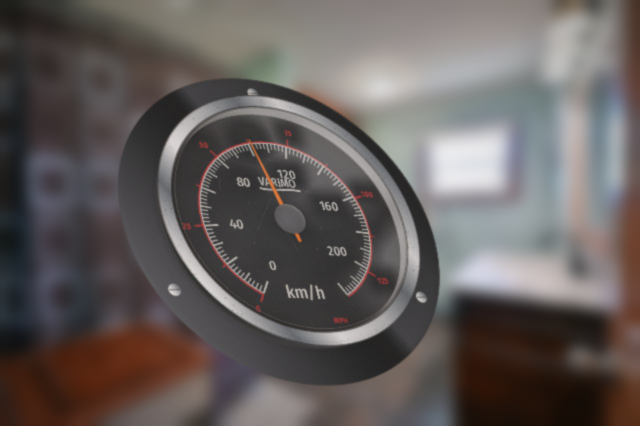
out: 100
